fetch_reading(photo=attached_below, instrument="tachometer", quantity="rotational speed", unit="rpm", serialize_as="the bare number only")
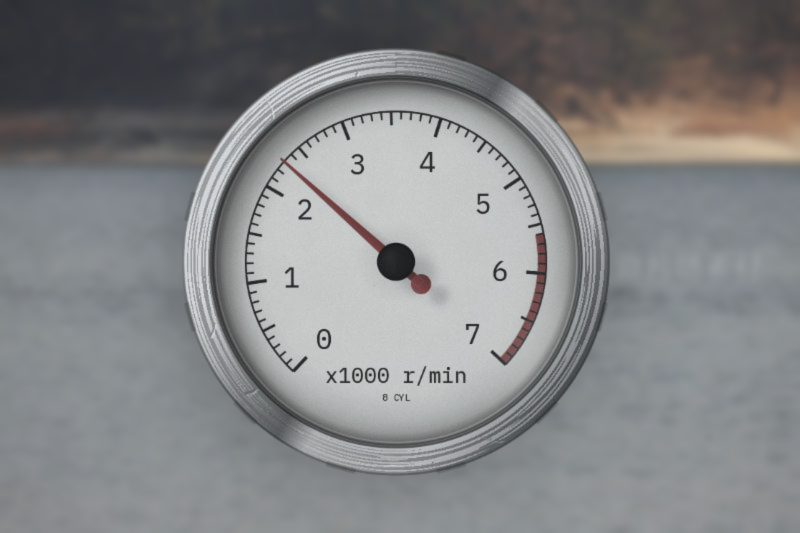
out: 2300
